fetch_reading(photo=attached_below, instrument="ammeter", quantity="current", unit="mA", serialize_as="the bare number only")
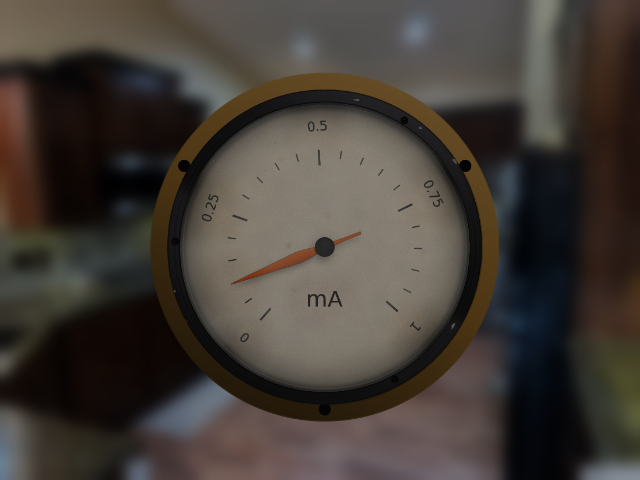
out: 0.1
